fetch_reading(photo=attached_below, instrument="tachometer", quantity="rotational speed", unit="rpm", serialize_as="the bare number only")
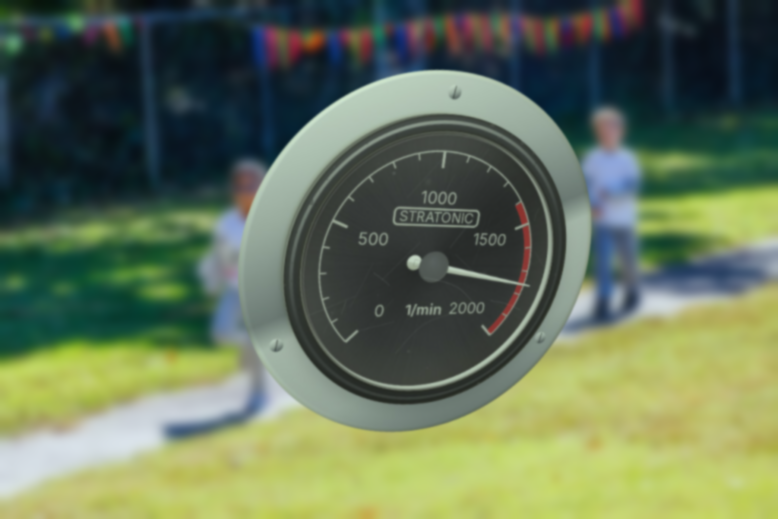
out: 1750
